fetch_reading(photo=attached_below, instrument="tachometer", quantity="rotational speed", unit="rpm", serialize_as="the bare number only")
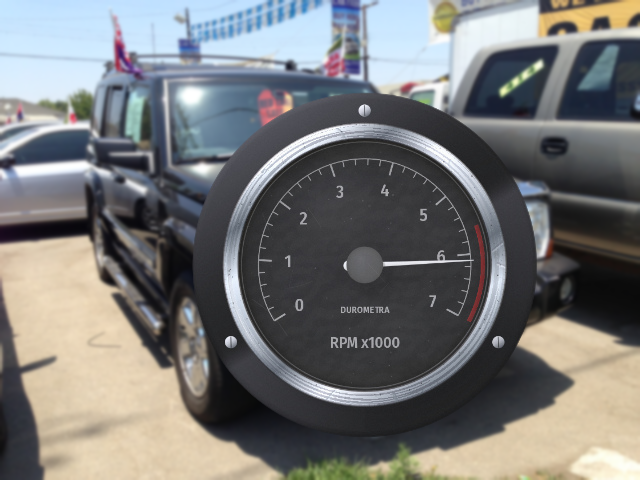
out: 6100
